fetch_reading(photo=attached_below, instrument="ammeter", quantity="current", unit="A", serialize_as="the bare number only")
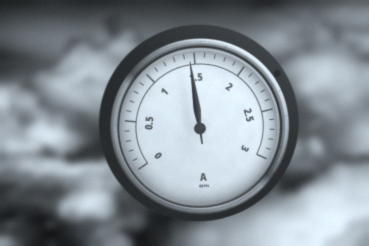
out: 1.45
